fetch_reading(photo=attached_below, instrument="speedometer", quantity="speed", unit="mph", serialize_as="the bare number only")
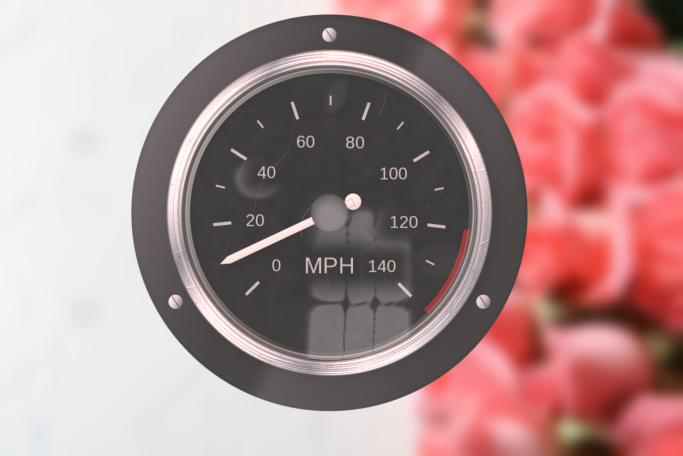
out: 10
